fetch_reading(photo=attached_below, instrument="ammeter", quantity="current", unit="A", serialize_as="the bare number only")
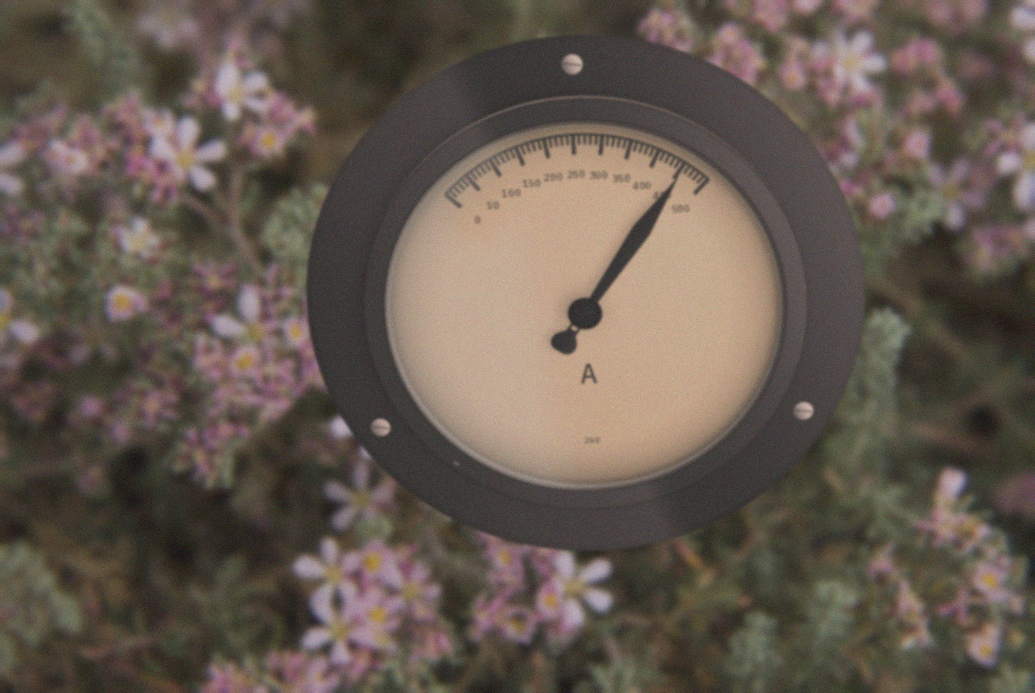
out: 450
